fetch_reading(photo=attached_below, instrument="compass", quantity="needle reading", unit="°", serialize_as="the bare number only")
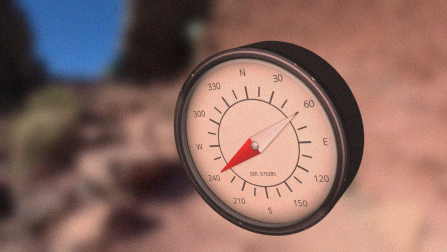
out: 240
